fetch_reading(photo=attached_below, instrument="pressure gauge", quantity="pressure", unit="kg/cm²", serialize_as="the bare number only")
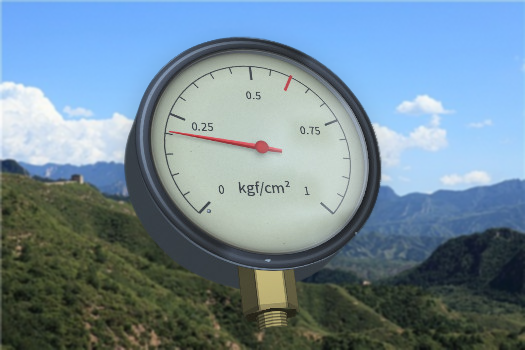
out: 0.2
